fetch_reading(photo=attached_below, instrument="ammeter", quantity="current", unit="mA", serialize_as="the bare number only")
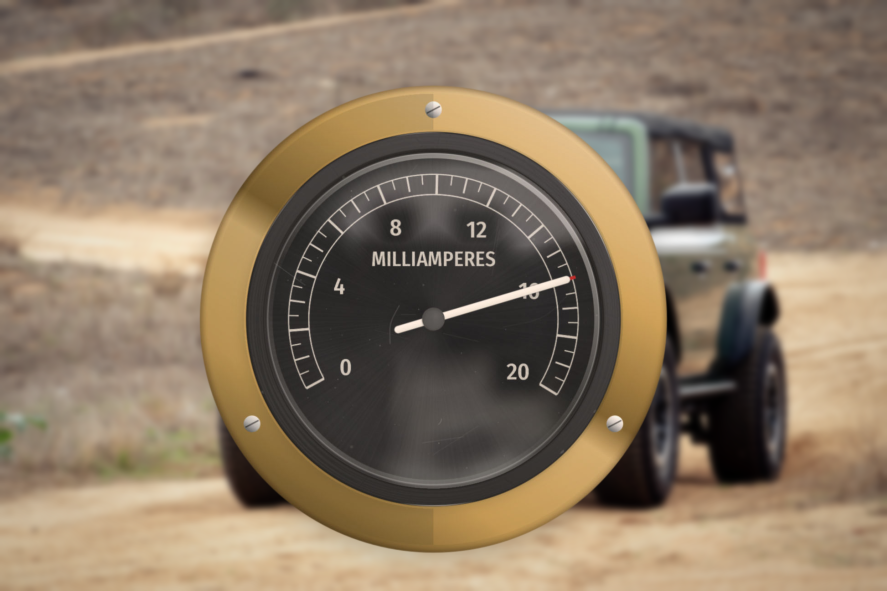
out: 16
